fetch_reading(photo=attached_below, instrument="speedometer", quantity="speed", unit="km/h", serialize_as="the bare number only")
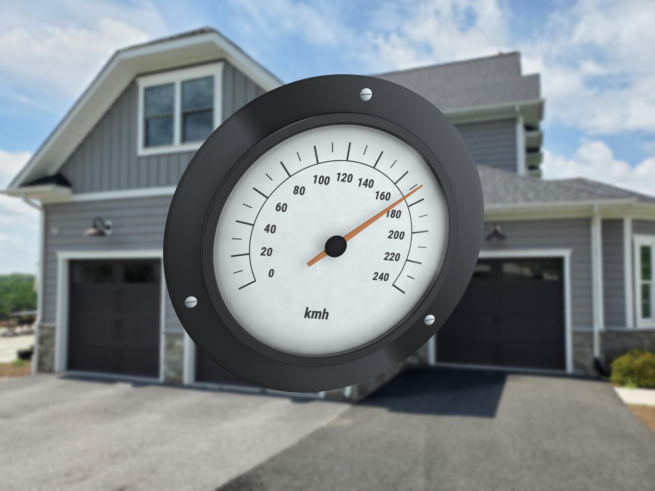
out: 170
